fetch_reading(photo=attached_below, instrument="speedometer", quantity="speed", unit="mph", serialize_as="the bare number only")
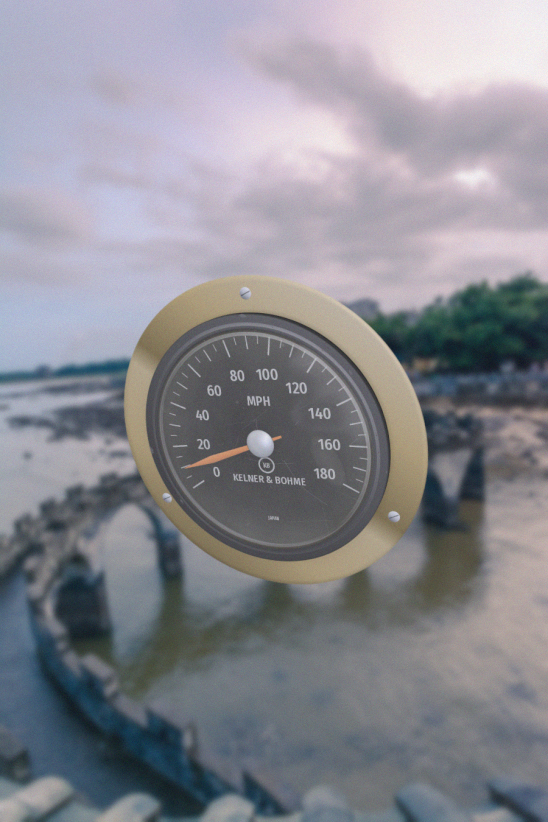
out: 10
